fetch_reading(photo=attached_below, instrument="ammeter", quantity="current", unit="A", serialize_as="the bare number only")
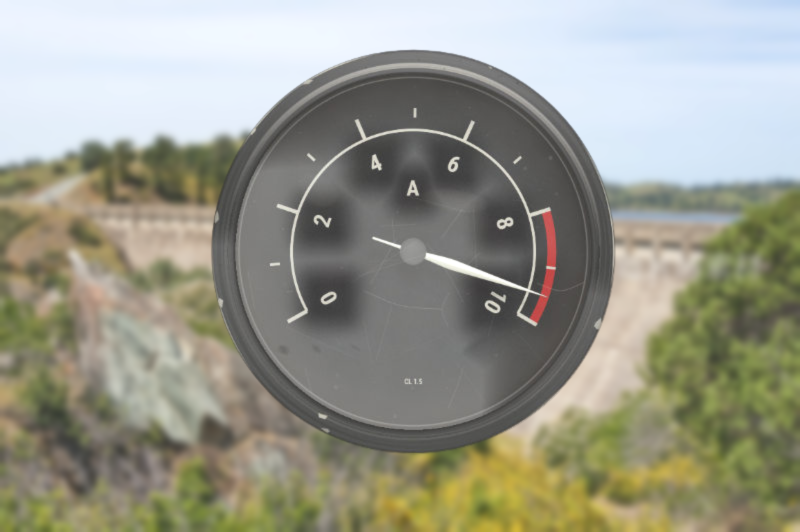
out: 9.5
